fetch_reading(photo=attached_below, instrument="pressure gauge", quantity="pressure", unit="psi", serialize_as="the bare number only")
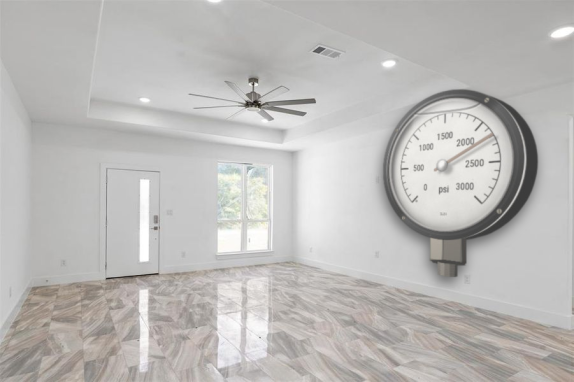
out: 2200
